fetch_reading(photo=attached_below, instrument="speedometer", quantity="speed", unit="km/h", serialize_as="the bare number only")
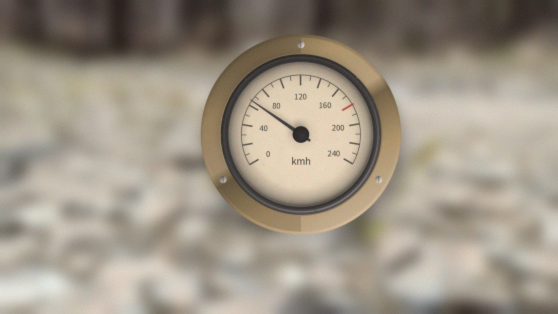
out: 65
